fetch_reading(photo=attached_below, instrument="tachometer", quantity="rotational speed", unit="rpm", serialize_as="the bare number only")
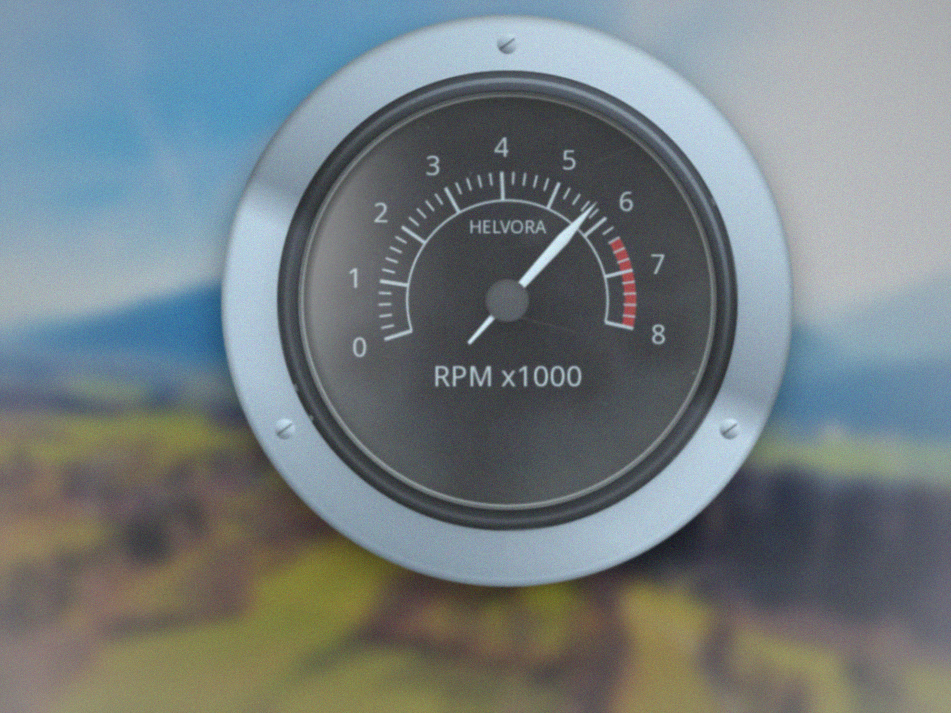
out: 5700
